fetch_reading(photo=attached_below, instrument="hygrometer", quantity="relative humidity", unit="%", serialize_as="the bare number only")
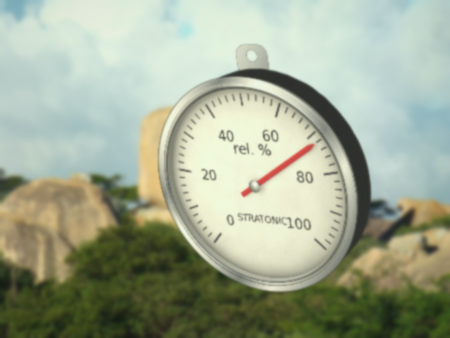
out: 72
